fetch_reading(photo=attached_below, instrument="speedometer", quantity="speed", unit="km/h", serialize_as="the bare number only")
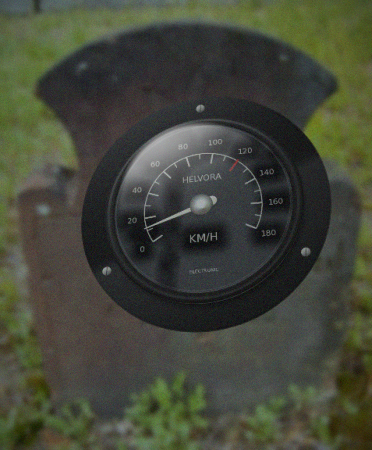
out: 10
